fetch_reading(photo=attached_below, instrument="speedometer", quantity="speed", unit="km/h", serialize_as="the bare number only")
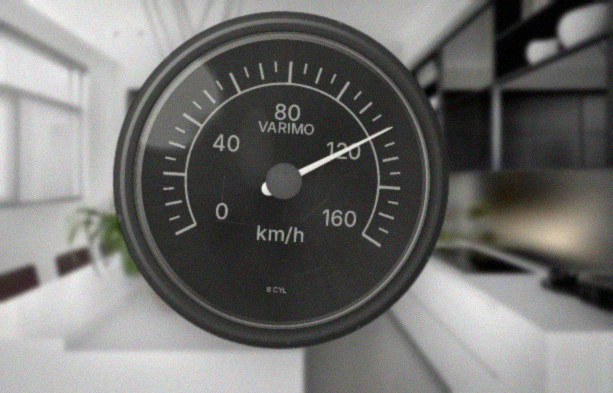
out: 120
